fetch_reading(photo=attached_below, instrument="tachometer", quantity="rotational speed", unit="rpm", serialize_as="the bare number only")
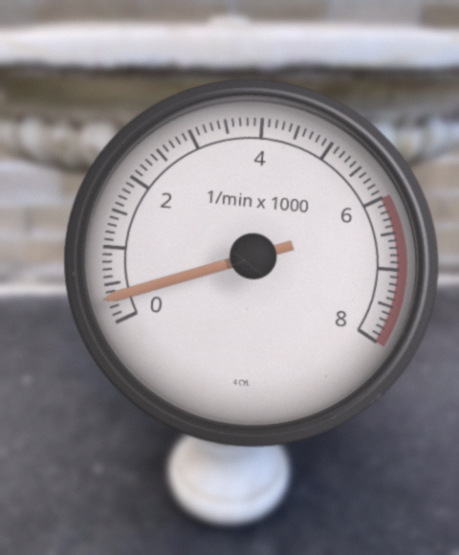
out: 300
